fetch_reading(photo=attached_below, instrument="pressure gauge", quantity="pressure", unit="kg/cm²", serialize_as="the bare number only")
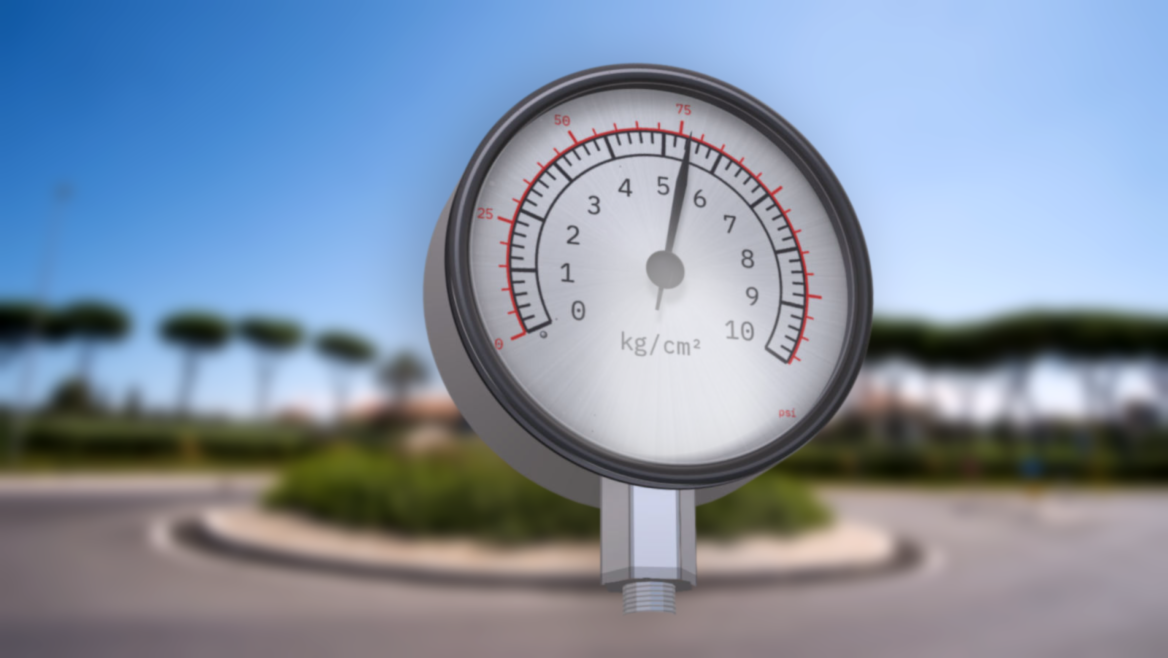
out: 5.4
